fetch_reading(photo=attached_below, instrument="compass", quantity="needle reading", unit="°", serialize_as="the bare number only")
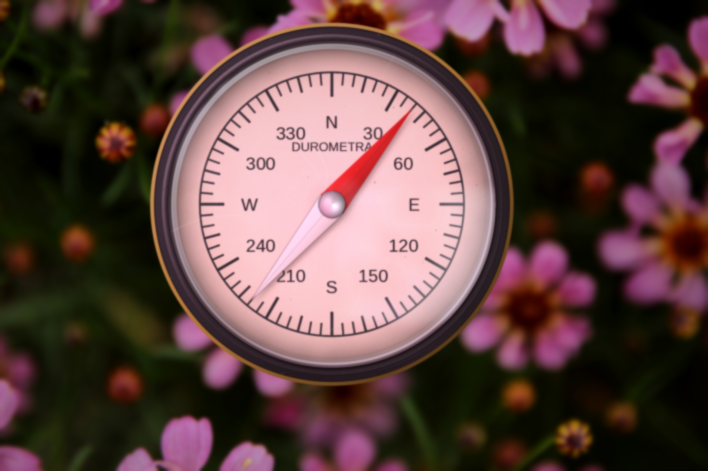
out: 40
